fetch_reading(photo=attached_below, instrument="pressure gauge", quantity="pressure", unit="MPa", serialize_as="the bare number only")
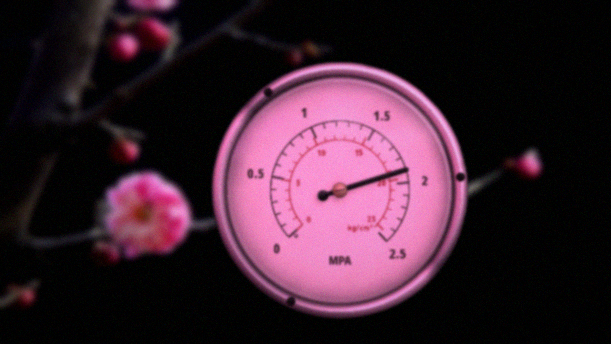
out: 1.9
